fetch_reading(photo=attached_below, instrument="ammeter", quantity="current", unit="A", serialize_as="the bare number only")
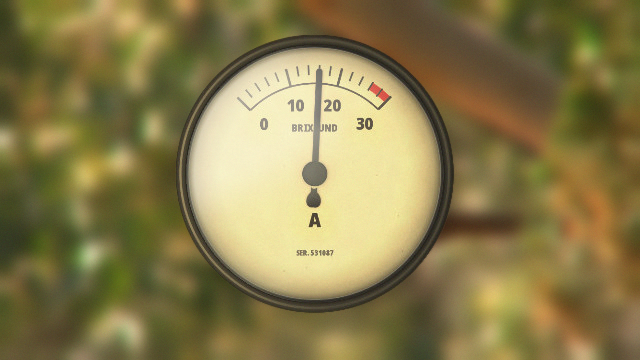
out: 16
